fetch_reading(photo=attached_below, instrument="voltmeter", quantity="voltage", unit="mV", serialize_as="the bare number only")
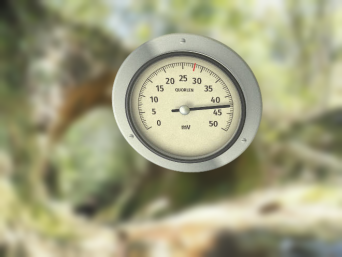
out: 42.5
